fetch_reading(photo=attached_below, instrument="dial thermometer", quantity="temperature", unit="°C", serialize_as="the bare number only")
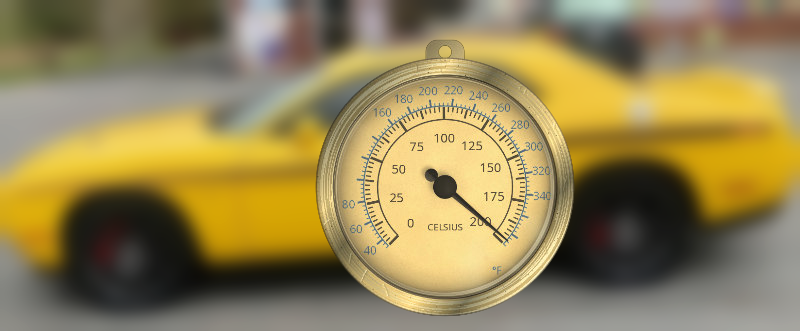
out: 197.5
